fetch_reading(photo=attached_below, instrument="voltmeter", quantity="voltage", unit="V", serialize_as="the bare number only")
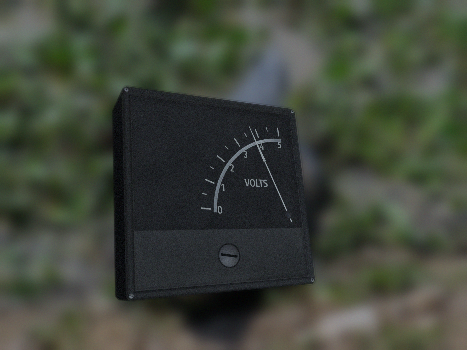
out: 3.75
